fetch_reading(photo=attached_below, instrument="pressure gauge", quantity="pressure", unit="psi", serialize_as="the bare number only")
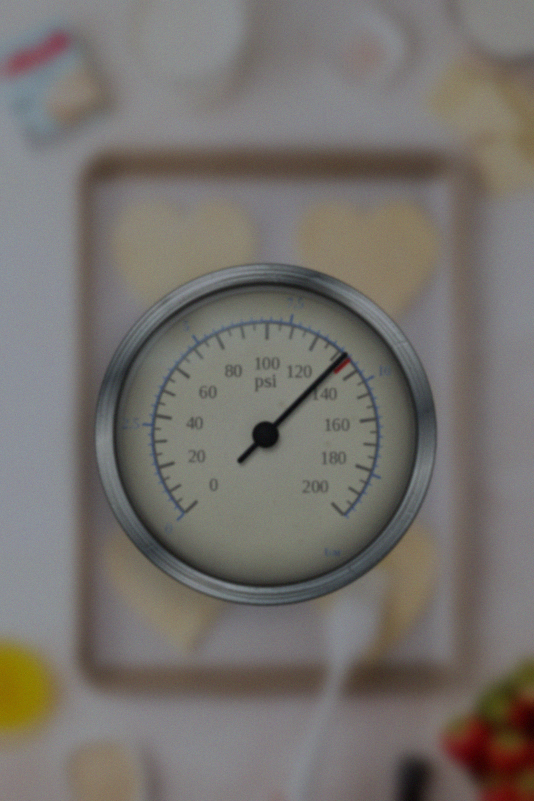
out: 132.5
